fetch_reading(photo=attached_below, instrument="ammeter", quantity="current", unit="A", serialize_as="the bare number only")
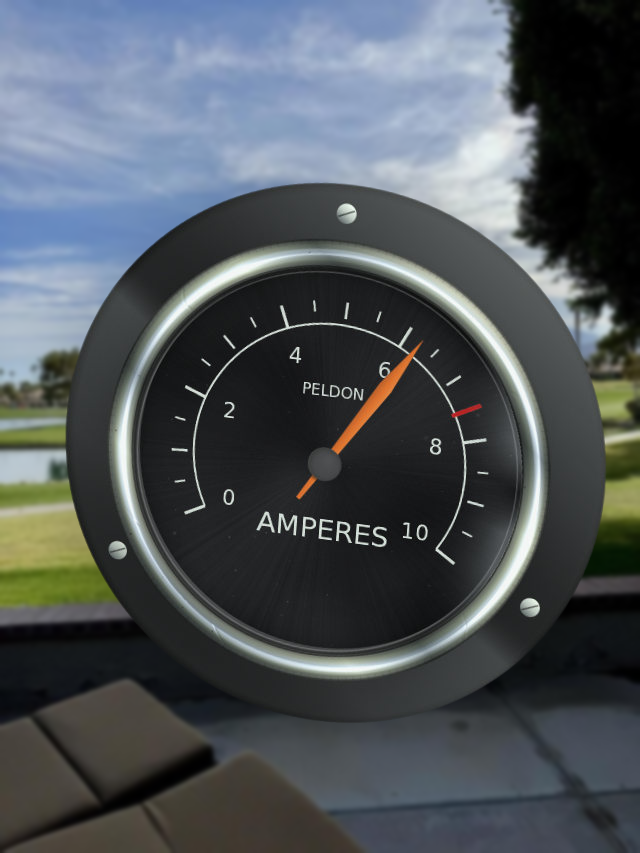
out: 6.25
